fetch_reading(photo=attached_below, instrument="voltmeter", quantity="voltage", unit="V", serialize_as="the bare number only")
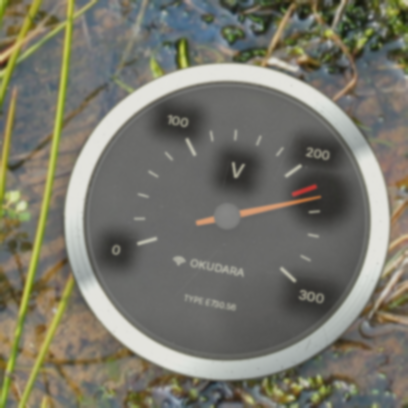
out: 230
